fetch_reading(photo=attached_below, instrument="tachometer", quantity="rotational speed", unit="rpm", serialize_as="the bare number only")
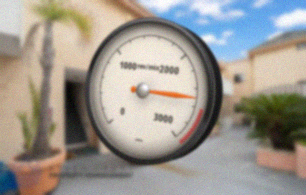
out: 2500
